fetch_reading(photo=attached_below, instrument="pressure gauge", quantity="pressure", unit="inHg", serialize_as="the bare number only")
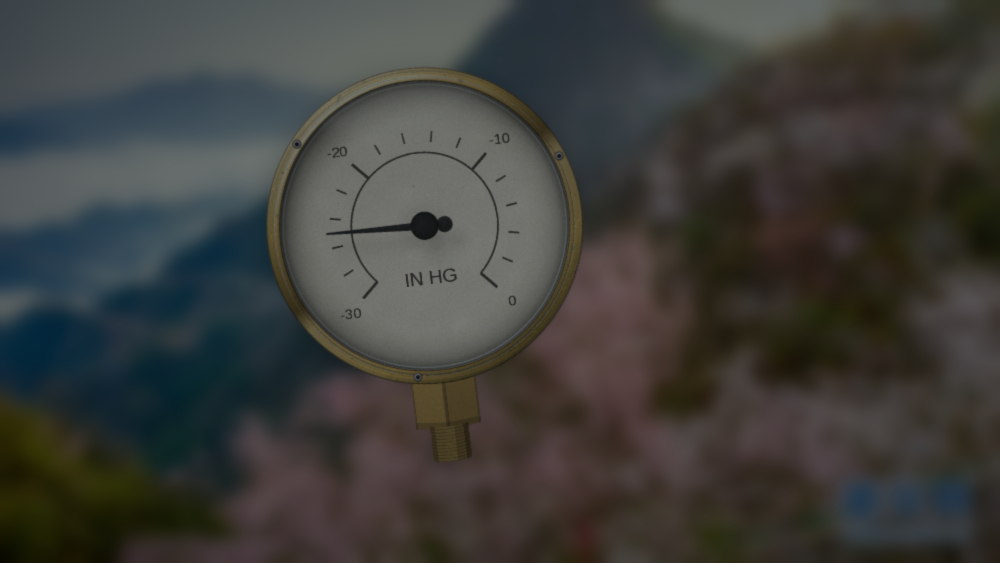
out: -25
